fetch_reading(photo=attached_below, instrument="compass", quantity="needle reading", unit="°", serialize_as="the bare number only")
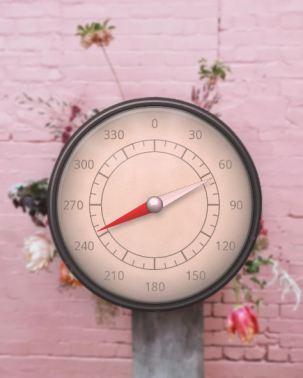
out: 245
